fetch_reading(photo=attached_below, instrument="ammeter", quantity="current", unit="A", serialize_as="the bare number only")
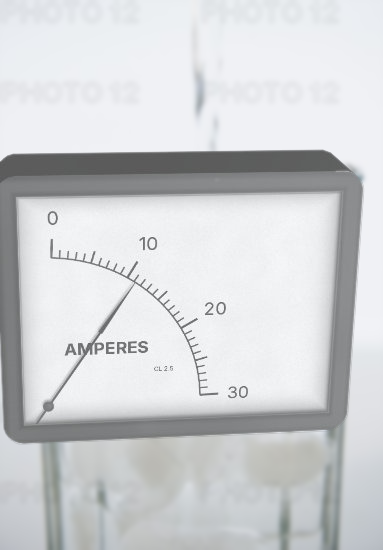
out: 11
